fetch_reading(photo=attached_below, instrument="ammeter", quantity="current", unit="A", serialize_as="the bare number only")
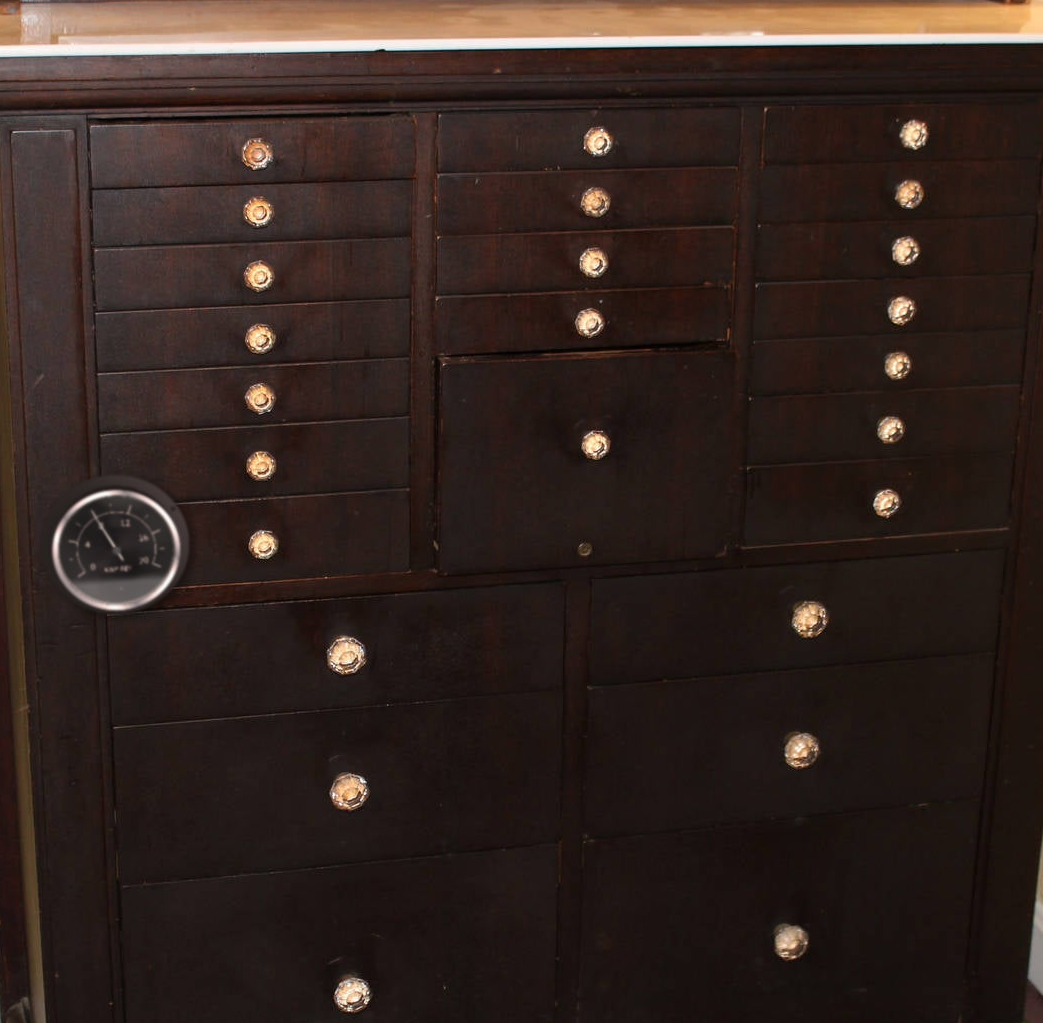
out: 8
